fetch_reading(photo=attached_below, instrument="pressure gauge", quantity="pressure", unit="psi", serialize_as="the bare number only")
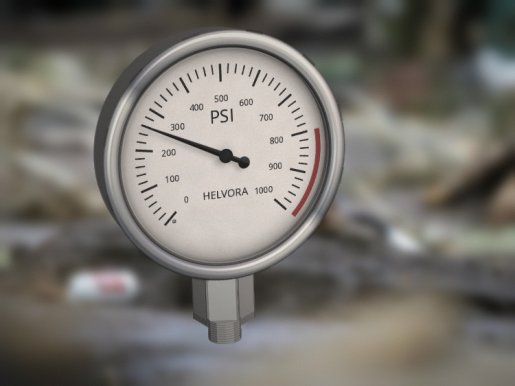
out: 260
